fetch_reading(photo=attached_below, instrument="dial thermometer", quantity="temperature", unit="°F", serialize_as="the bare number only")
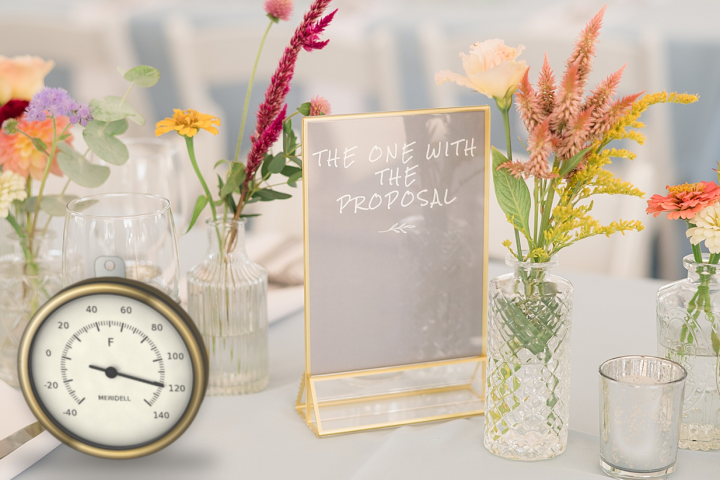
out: 120
